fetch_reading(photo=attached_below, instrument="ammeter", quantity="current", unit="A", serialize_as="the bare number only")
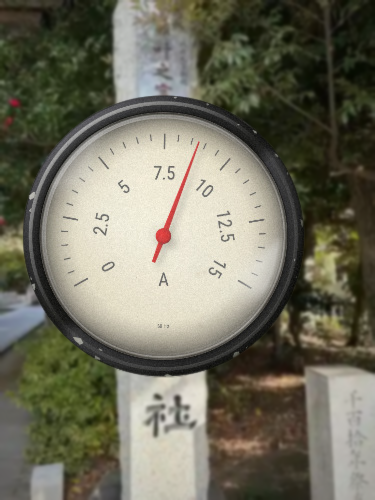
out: 8.75
